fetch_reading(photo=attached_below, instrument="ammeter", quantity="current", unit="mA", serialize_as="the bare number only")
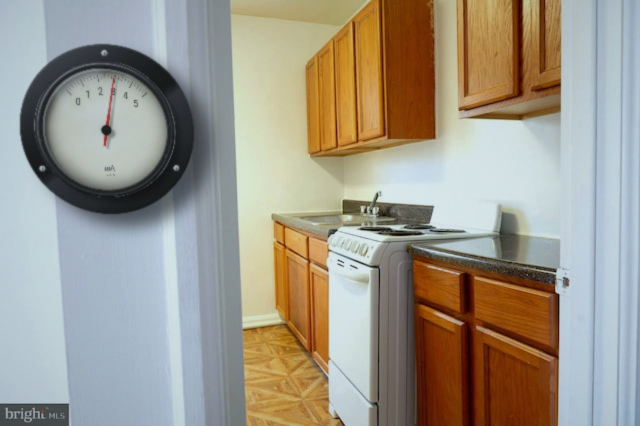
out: 3
